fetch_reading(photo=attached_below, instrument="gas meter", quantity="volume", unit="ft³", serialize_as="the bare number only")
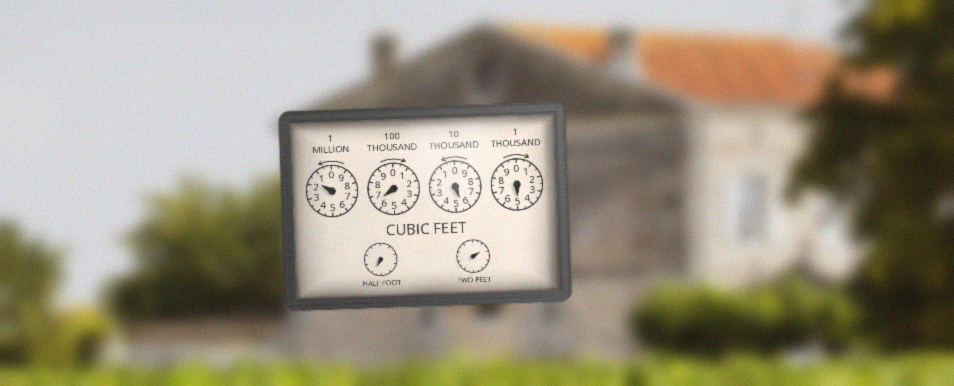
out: 165500
